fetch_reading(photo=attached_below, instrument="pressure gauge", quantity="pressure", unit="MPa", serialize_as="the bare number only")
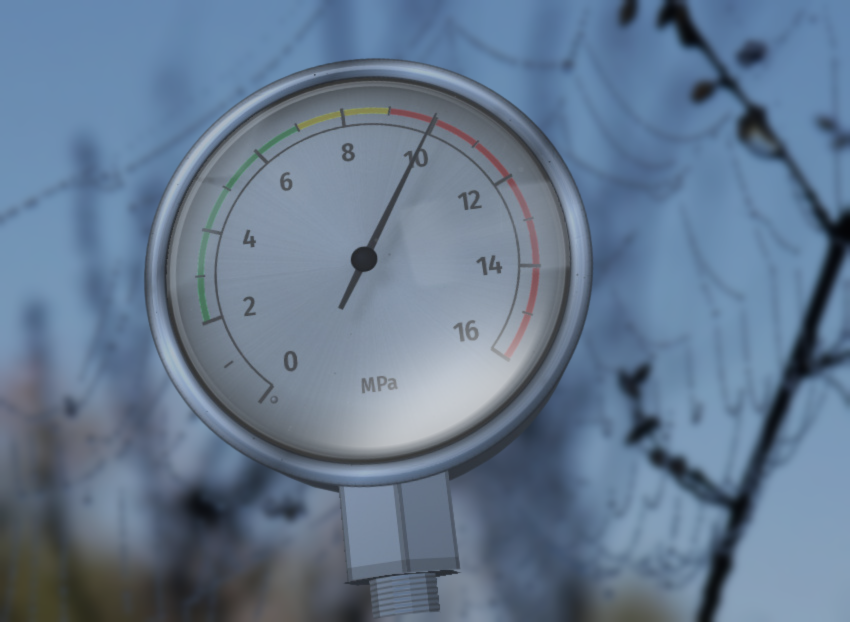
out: 10
